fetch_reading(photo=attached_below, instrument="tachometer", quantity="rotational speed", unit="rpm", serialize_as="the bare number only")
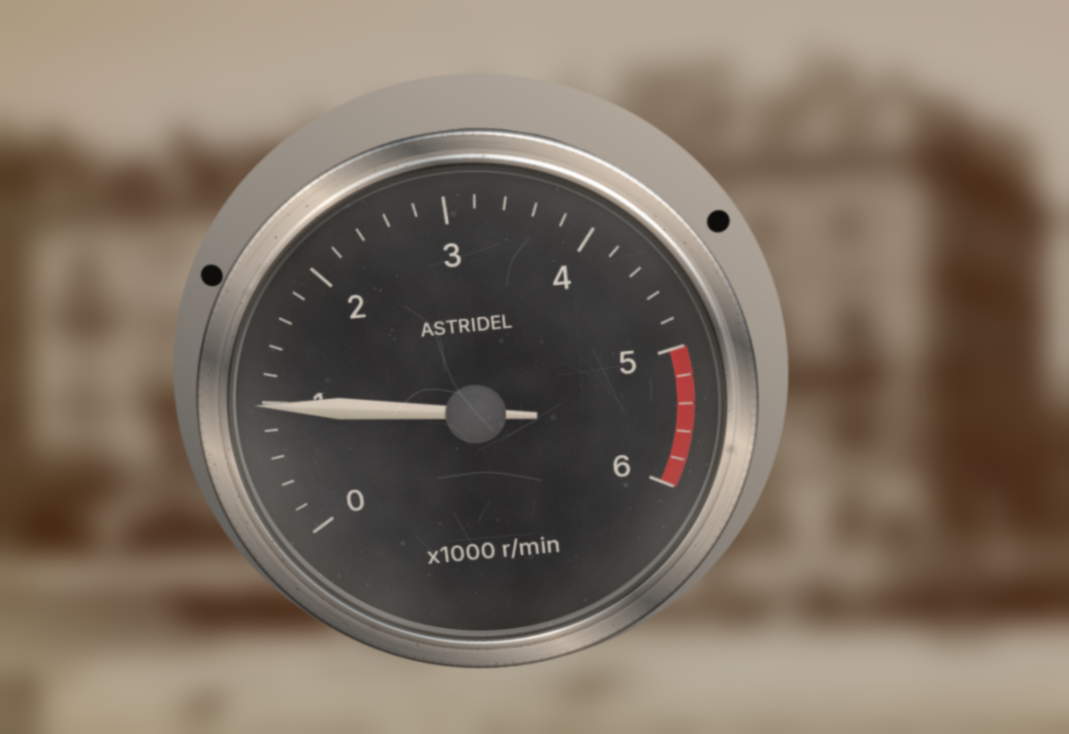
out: 1000
